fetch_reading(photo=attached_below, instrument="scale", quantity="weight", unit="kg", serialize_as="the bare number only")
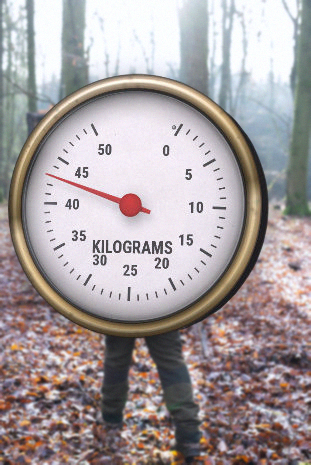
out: 43
